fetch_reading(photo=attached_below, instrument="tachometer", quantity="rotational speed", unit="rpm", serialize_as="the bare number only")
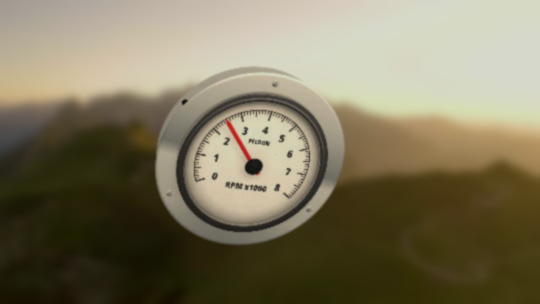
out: 2500
